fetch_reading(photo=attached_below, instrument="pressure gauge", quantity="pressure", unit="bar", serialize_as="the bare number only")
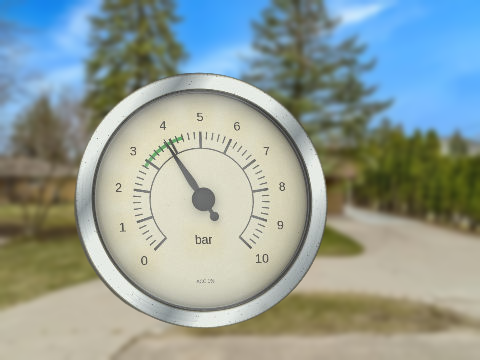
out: 3.8
